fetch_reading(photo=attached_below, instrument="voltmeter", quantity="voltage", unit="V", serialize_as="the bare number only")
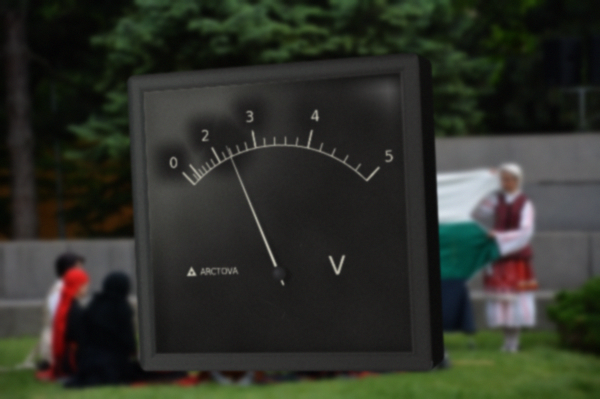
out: 2.4
